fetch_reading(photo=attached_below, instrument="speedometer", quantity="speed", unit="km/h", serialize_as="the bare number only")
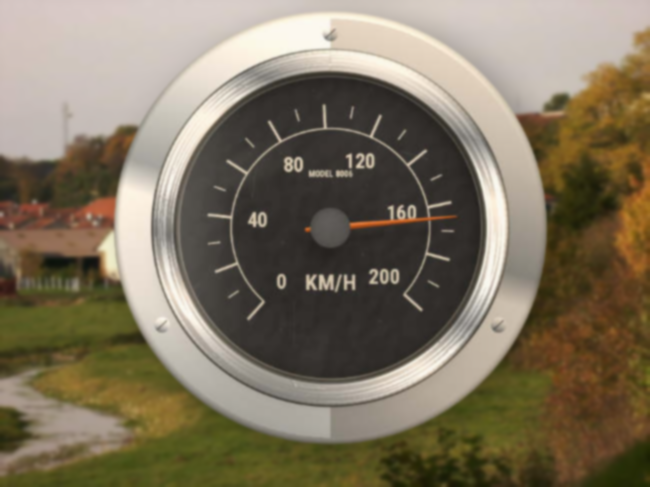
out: 165
